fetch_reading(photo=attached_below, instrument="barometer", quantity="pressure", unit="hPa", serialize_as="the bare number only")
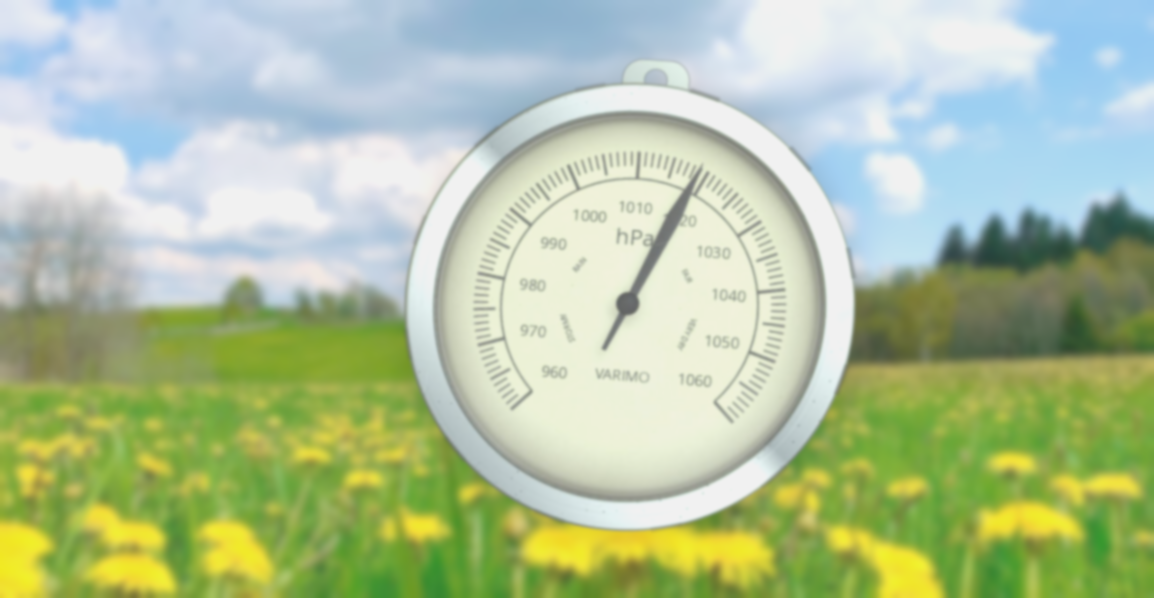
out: 1019
